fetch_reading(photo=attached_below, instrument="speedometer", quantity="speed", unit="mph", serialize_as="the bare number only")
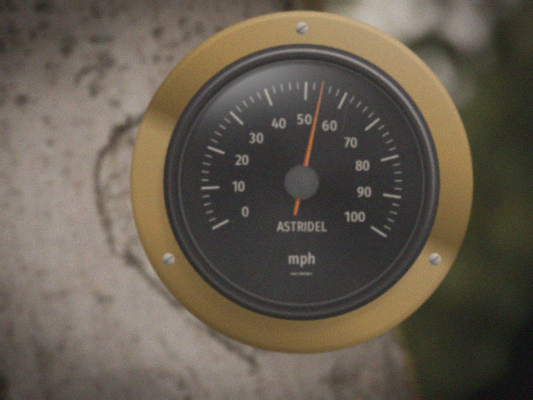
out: 54
